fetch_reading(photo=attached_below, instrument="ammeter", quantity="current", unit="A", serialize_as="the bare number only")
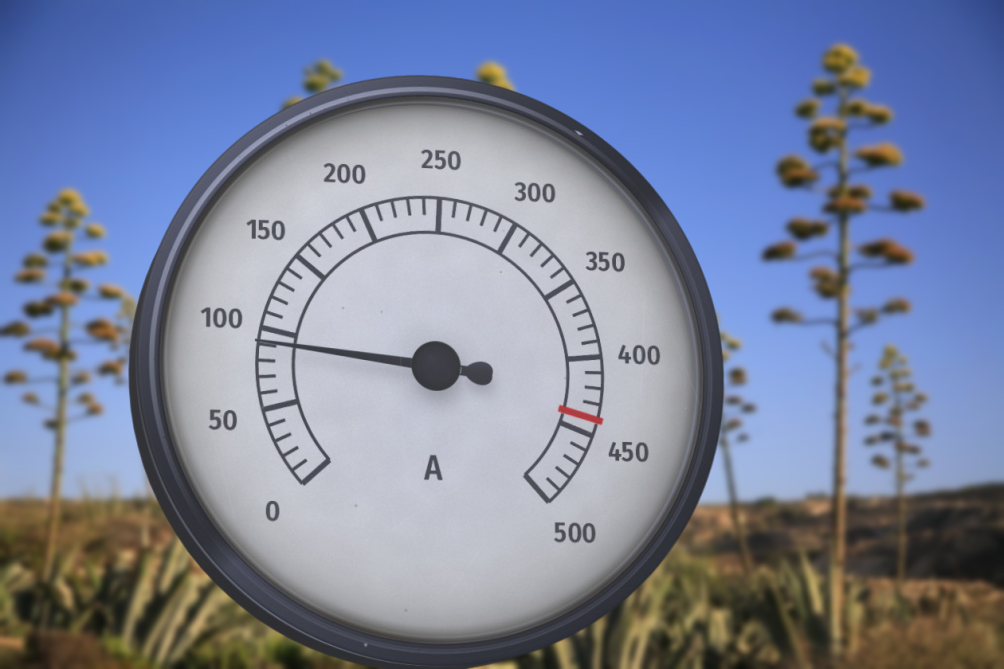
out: 90
